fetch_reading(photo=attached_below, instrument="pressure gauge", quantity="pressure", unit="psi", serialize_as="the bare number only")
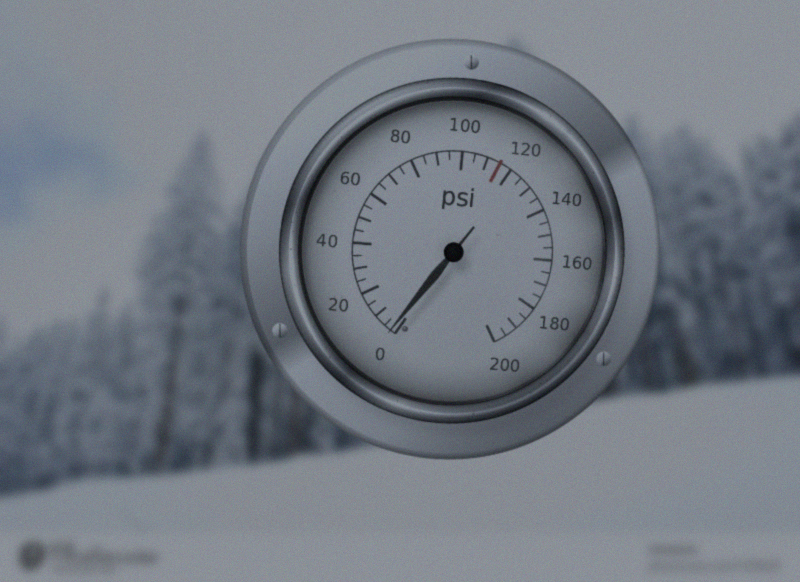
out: 2.5
